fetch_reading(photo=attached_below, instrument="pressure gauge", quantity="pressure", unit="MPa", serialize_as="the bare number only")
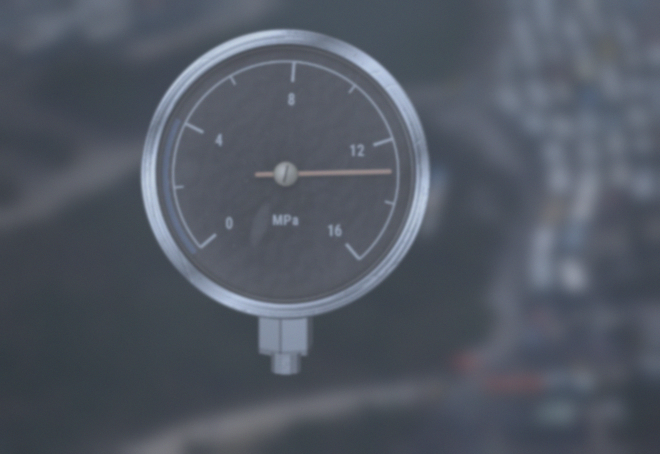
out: 13
